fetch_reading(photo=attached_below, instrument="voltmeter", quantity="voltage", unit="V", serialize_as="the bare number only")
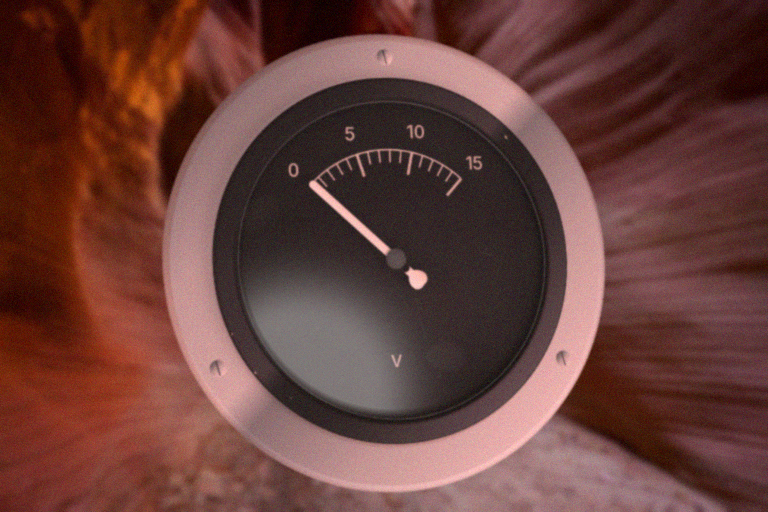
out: 0
